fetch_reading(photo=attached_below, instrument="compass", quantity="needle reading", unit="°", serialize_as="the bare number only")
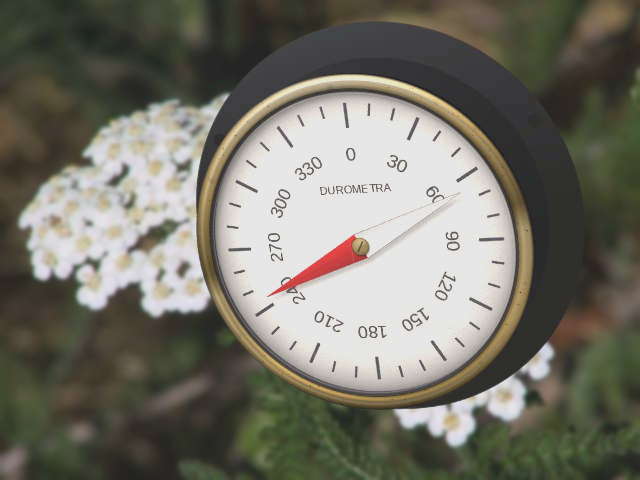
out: 245
